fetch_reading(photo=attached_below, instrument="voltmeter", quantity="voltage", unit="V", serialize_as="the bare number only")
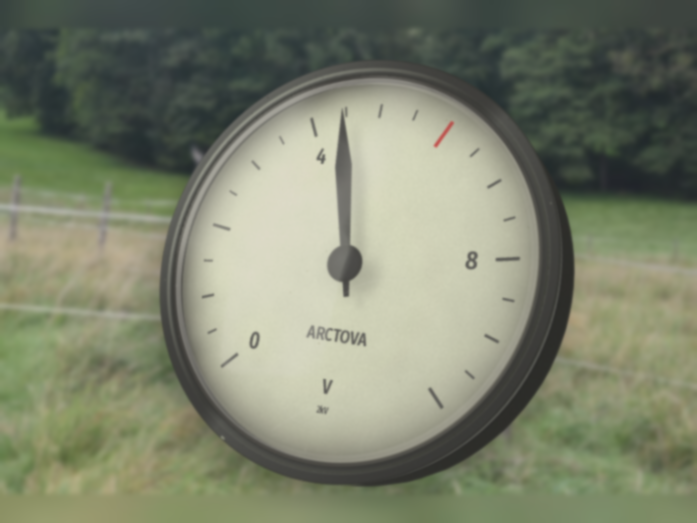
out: 4.5
